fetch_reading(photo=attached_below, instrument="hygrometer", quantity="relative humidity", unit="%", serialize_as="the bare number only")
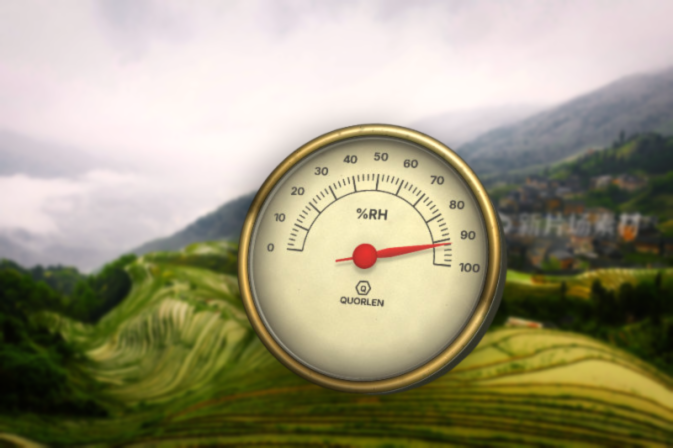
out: 92
